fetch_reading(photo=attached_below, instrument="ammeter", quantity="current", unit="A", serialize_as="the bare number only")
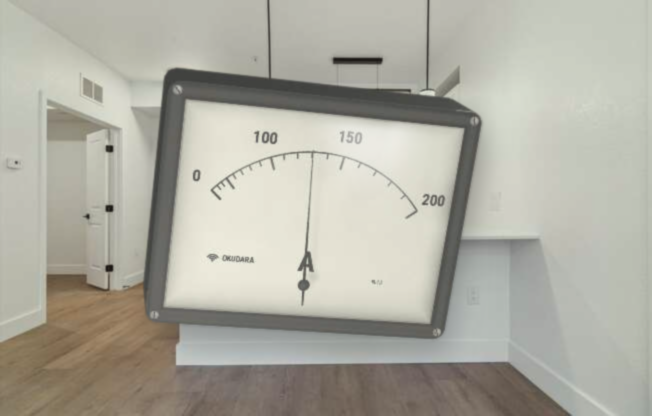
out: 130
